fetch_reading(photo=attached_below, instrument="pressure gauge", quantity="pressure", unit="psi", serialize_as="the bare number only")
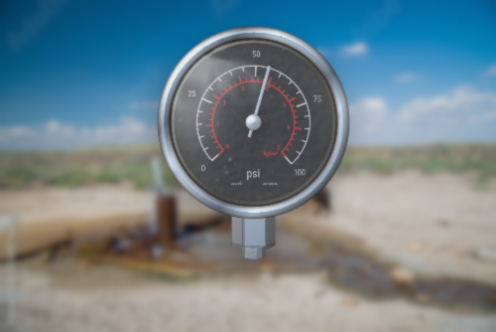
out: 55
